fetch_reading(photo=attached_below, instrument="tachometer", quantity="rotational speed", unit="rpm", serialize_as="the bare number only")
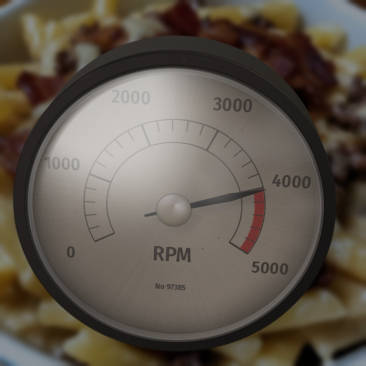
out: 4000
